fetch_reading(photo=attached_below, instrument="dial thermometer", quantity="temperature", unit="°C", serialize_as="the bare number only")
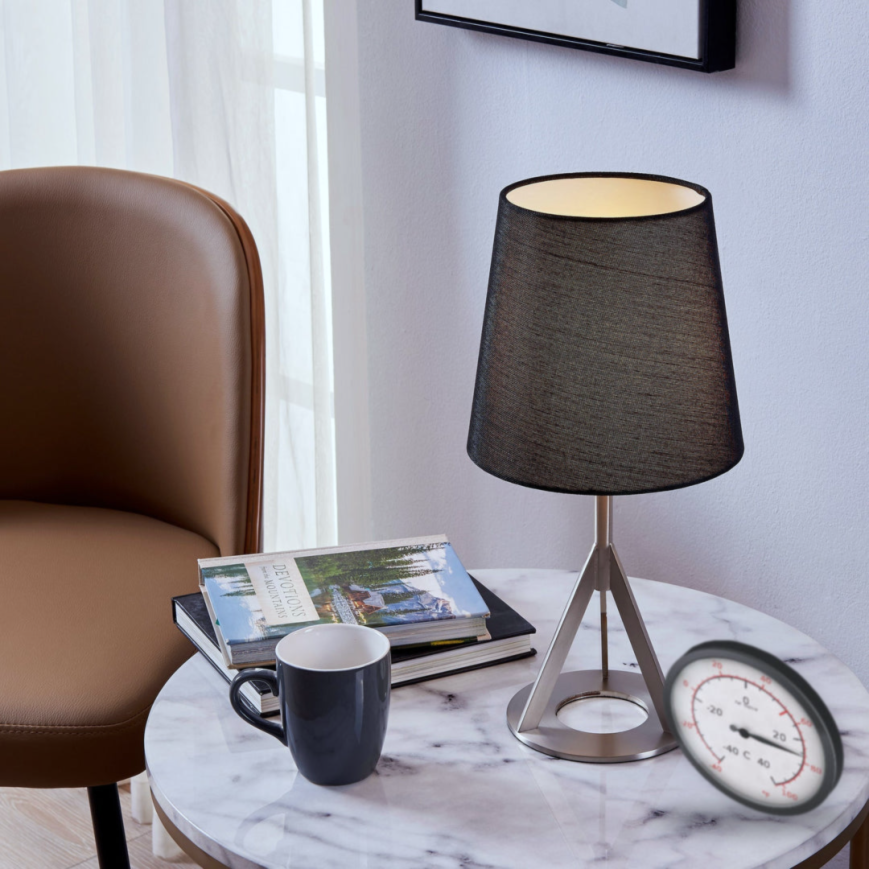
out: 24
